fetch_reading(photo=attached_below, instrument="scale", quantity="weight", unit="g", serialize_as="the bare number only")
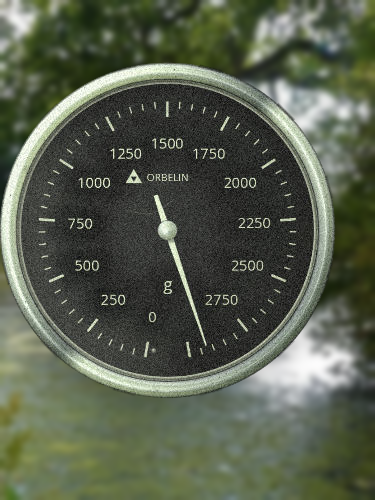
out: 2925
